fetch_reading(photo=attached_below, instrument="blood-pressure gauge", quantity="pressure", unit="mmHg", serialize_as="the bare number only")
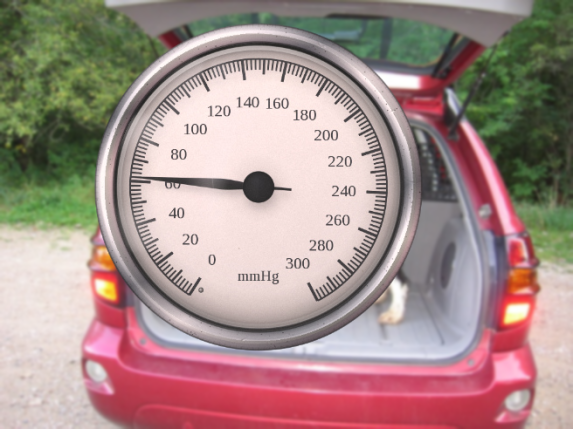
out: 62
